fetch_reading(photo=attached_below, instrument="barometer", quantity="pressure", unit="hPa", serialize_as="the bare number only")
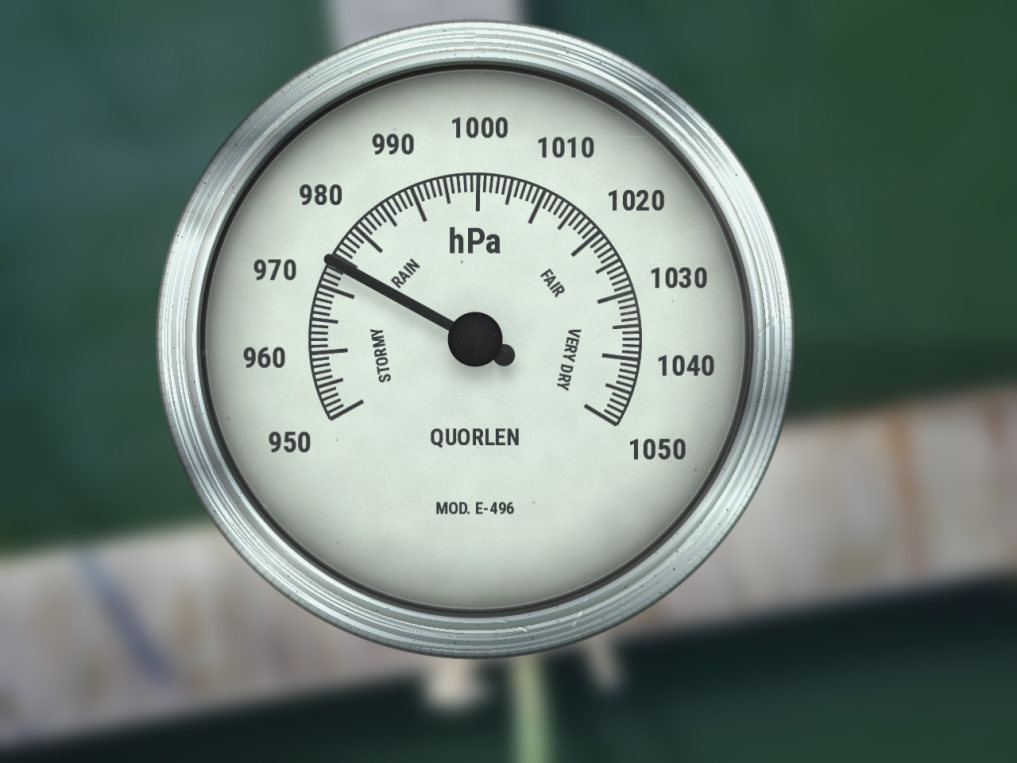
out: 974
